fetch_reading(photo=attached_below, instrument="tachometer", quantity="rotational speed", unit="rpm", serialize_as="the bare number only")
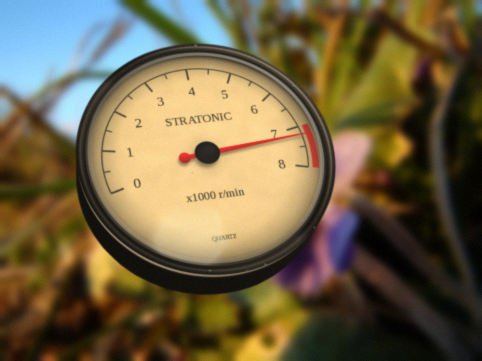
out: 7250
